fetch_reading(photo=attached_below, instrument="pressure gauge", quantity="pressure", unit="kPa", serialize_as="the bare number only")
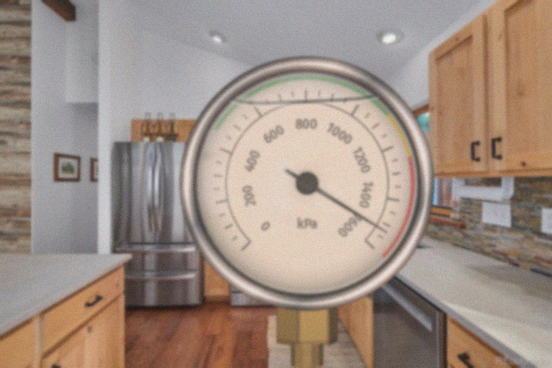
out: 1525
